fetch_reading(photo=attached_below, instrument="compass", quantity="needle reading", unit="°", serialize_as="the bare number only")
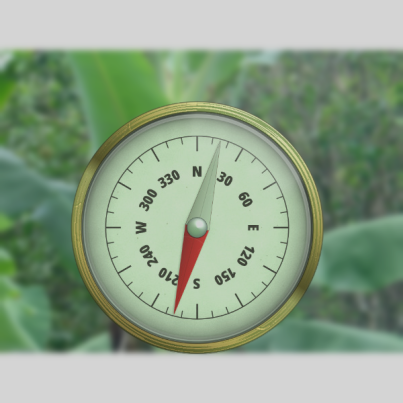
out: 195
